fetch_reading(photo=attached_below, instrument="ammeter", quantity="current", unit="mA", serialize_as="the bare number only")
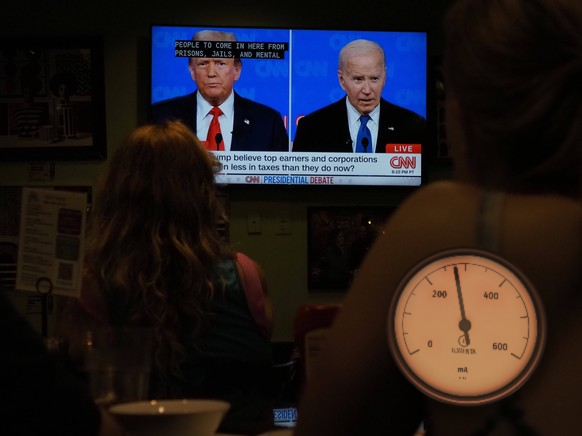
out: 275
